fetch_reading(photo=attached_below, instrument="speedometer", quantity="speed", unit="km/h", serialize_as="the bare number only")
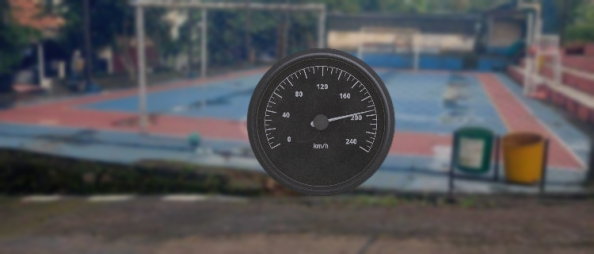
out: 195
